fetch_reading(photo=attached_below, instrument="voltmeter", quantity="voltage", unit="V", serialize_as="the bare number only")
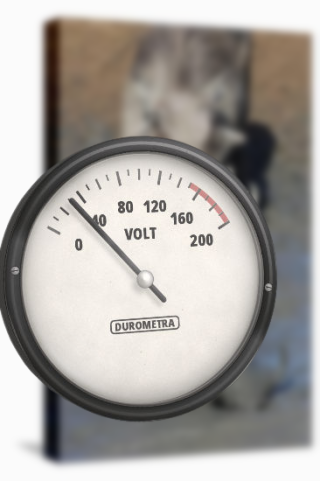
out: 30
